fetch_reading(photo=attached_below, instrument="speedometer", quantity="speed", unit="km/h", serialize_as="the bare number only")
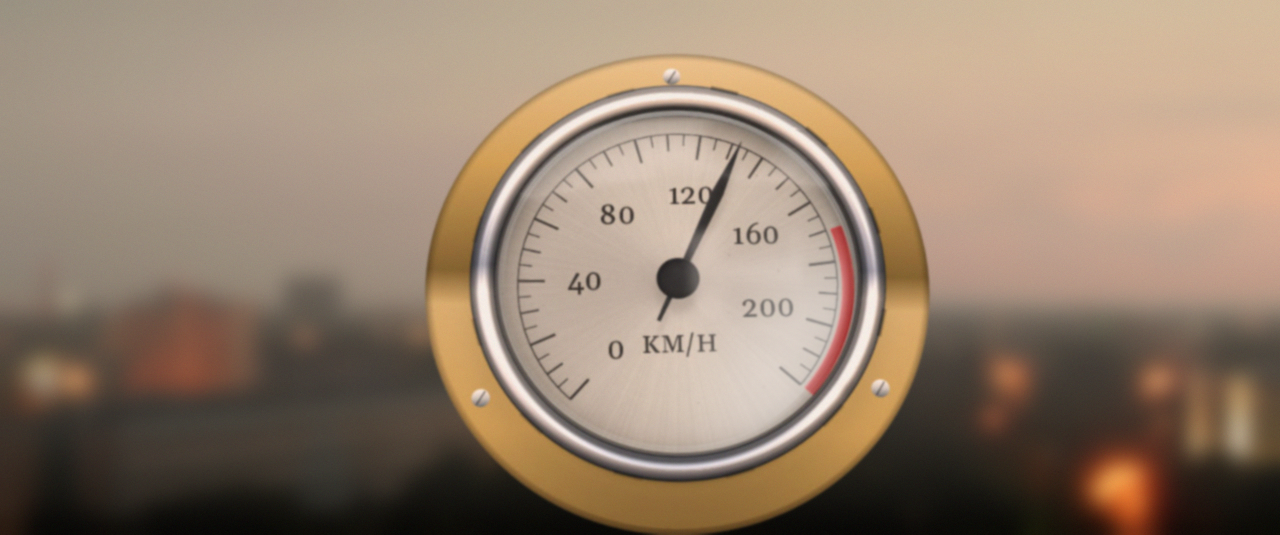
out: 132.5
